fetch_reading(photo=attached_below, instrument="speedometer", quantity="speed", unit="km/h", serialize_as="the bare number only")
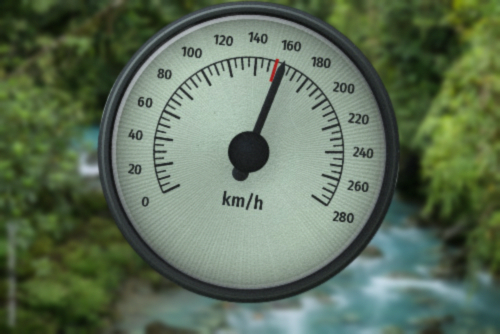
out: 160
